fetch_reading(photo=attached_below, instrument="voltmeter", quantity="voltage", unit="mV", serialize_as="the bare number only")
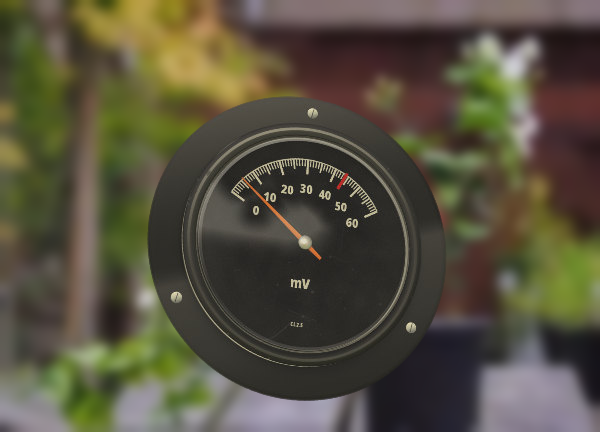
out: 5
